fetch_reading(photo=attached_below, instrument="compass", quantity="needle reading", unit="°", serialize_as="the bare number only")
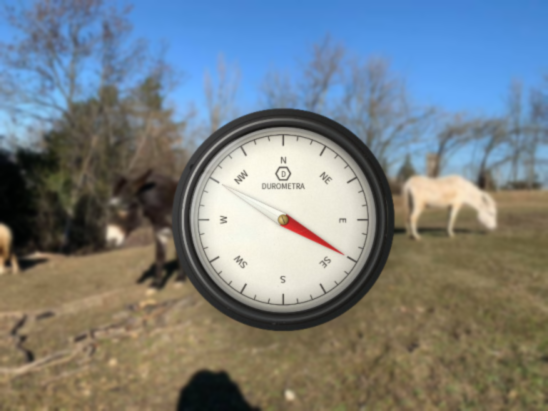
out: 120
